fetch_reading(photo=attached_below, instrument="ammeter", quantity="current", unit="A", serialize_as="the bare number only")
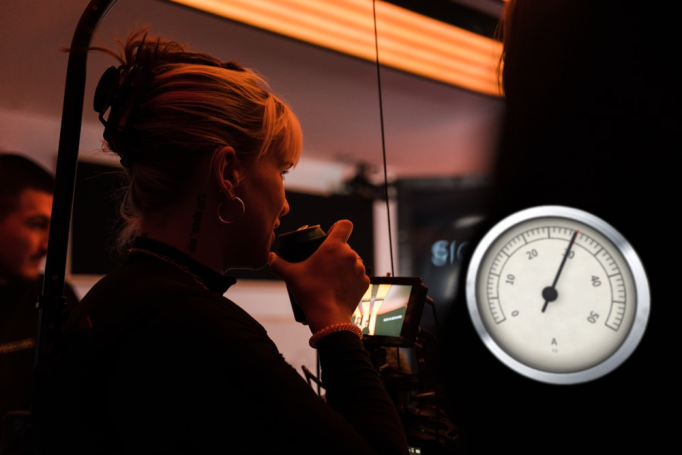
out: 30
